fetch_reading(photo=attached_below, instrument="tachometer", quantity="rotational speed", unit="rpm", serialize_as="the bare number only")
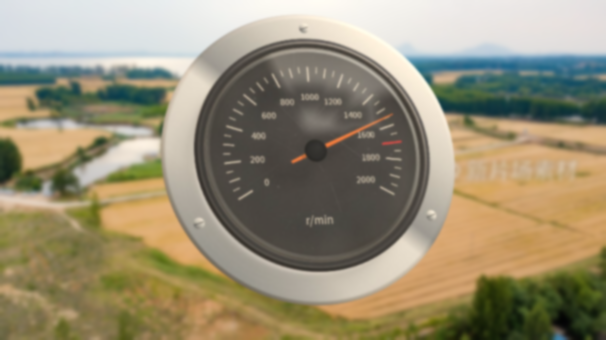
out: 1550
